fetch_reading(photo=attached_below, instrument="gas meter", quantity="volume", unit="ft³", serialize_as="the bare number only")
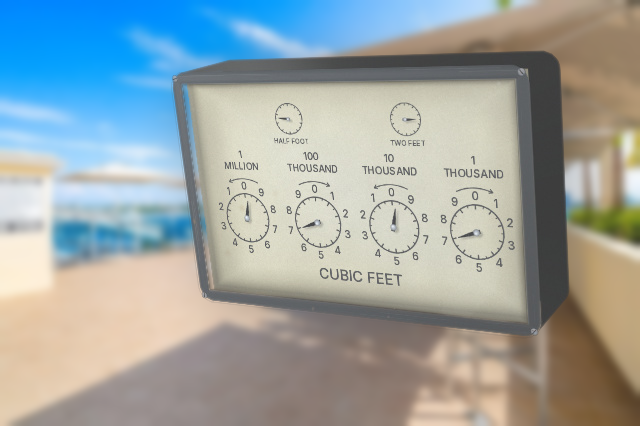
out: 969700
